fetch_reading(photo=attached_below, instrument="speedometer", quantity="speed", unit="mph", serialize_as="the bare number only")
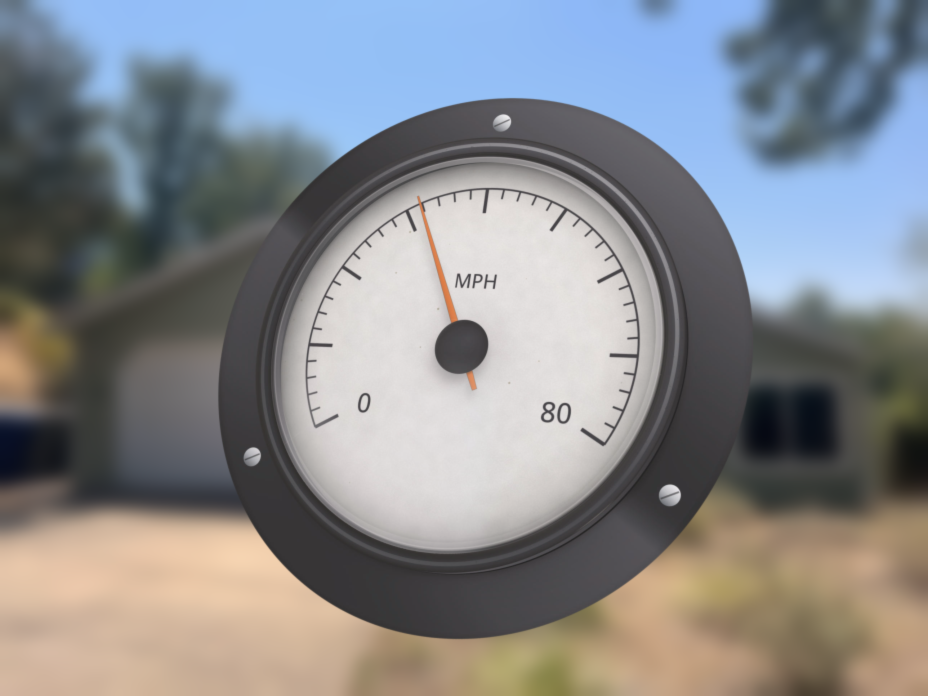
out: 32
